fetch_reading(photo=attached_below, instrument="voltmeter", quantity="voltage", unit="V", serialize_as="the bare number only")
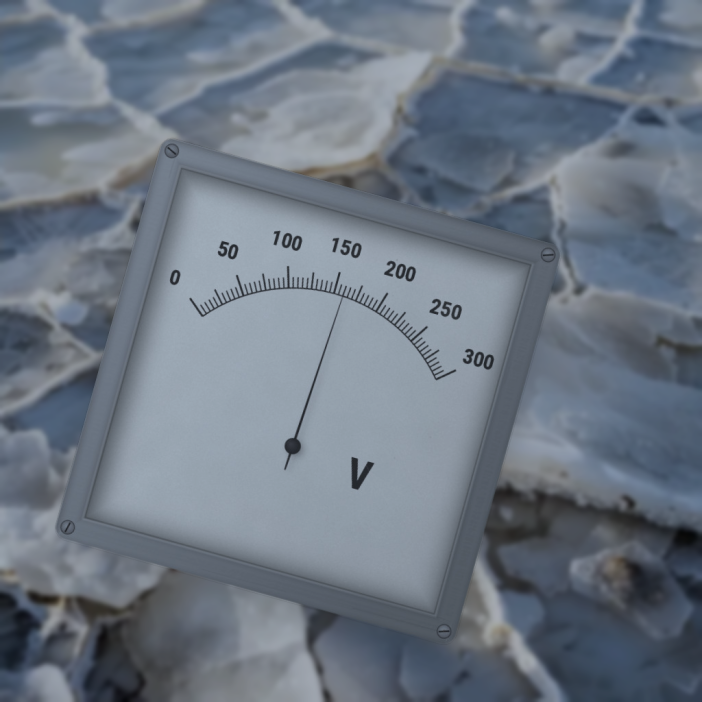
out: 160
